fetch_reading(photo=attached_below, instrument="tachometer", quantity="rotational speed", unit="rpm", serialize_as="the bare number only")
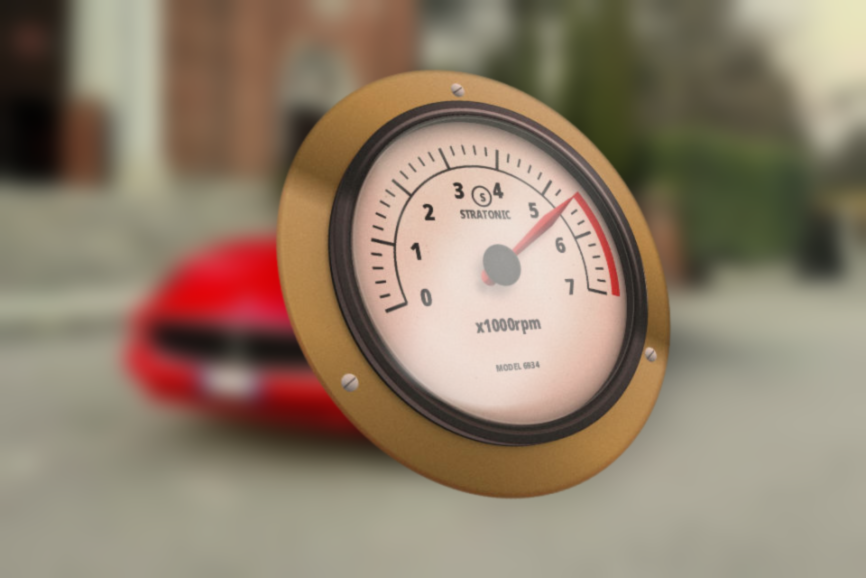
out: 5400
